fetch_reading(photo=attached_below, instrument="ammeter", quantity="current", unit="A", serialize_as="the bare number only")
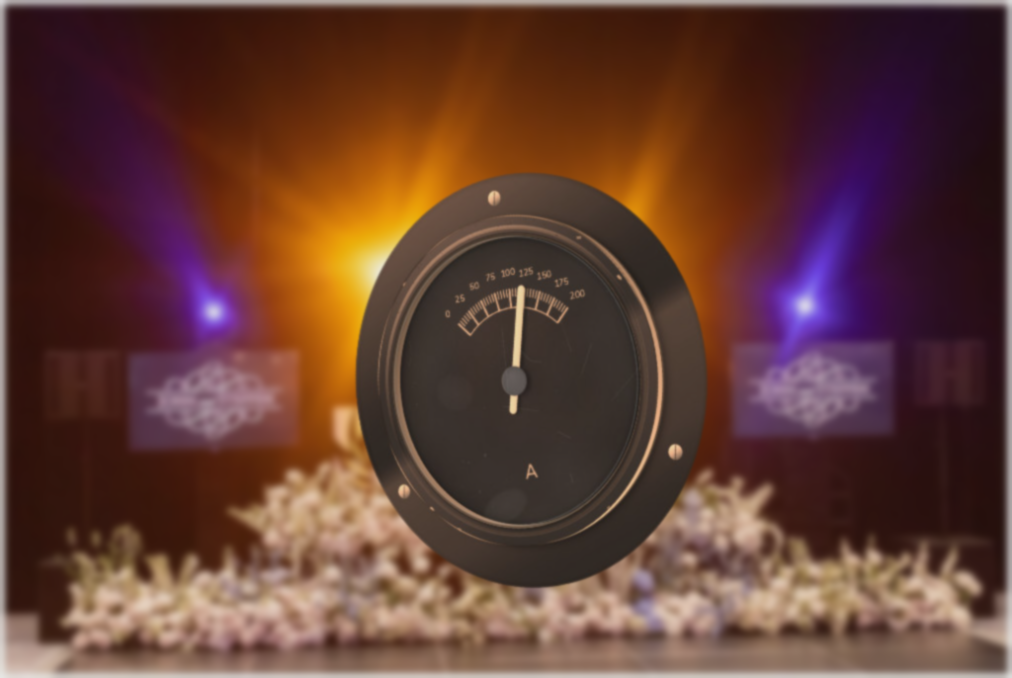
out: 125
